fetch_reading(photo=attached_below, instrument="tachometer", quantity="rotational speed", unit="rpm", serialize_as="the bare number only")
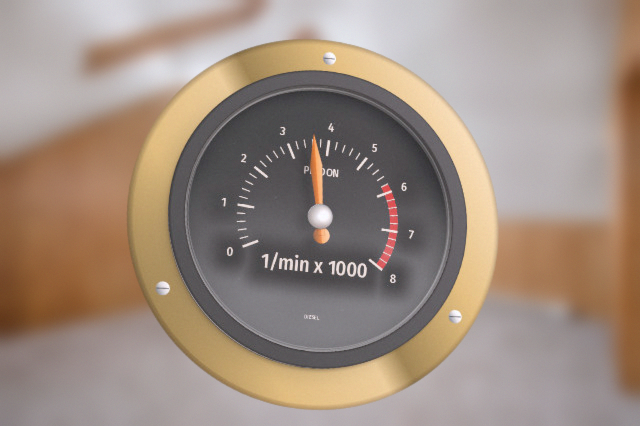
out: 3600
